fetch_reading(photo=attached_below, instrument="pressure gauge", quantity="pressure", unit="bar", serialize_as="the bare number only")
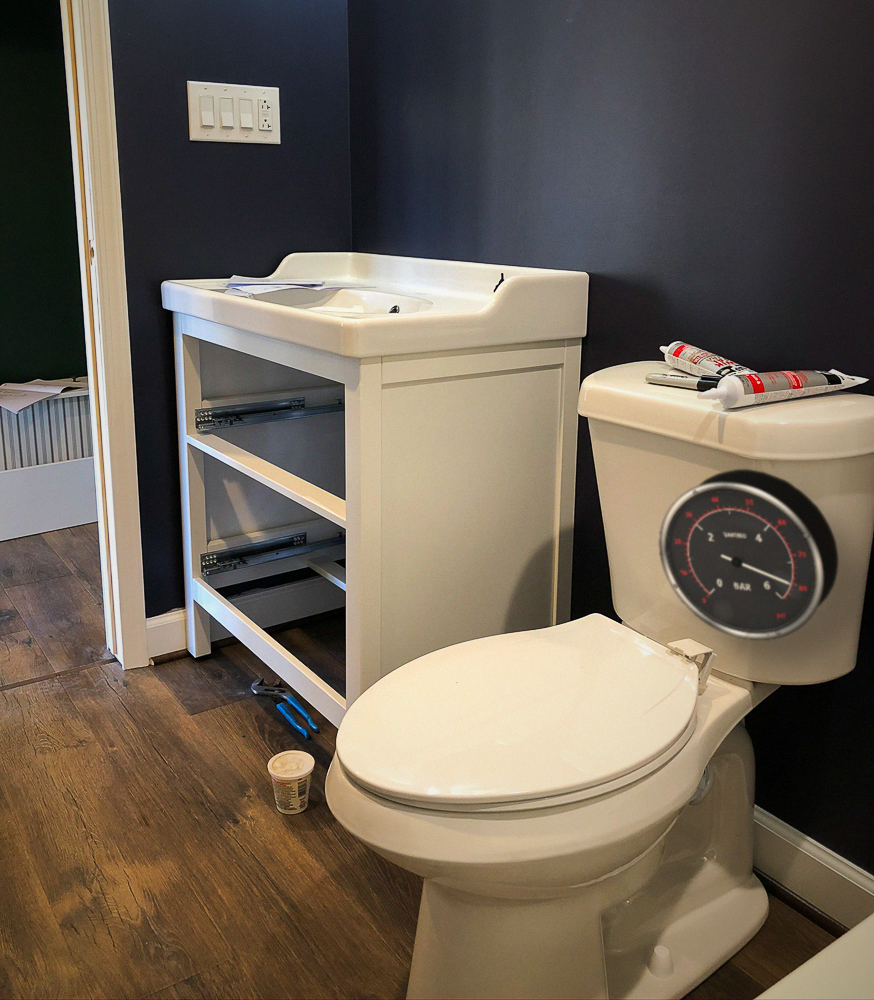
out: 5.5
